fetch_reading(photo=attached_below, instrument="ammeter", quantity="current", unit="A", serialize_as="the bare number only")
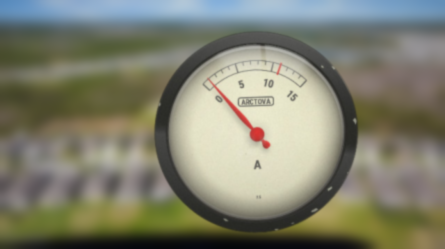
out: 1
